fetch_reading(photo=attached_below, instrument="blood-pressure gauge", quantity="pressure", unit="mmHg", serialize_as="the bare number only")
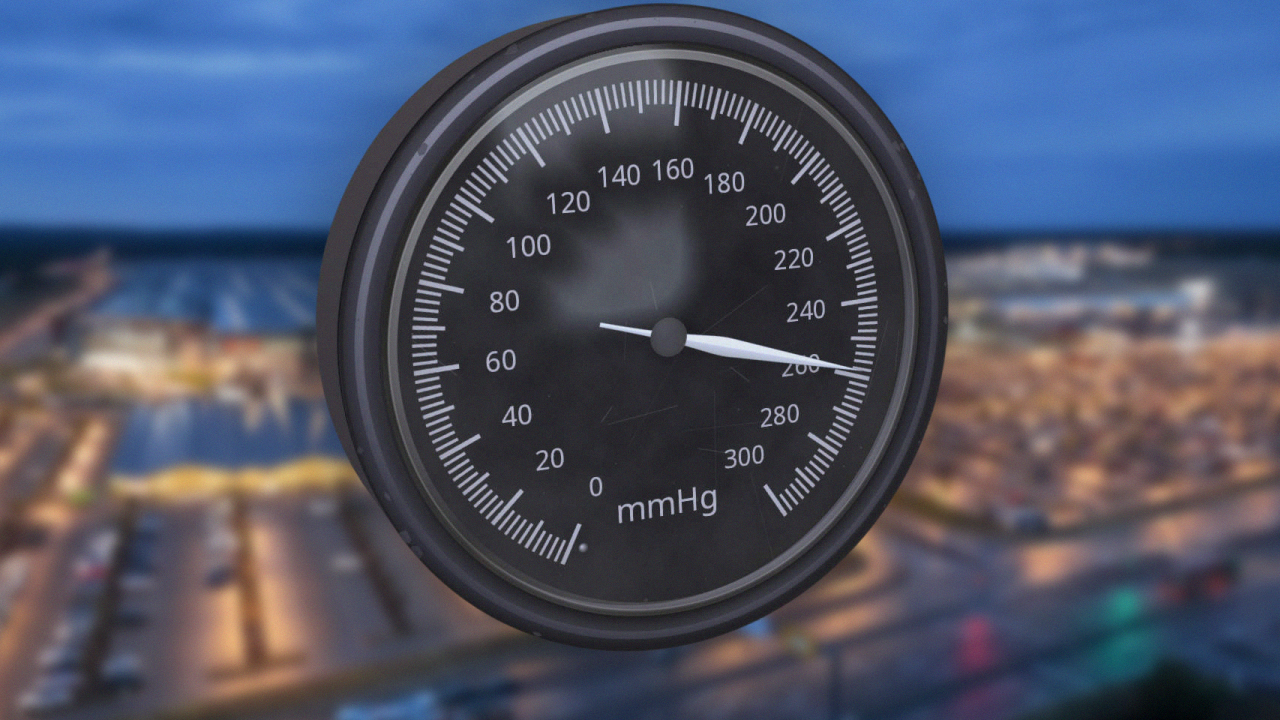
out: 258
